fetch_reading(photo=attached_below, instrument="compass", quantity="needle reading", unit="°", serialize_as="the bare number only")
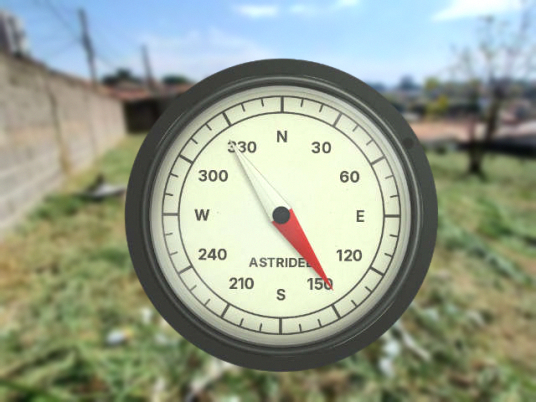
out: 145
